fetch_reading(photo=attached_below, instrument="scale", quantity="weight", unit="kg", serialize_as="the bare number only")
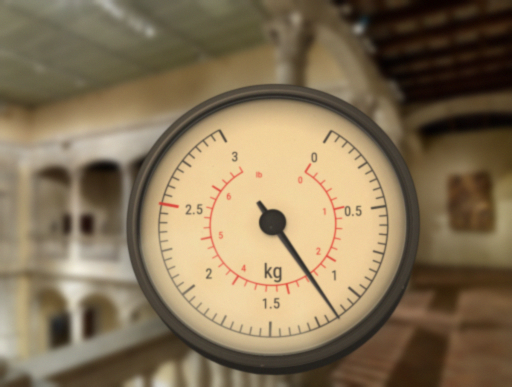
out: 1.15
